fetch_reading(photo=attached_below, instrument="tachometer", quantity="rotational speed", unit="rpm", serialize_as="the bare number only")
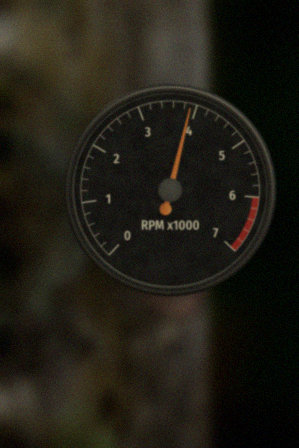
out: 3900
